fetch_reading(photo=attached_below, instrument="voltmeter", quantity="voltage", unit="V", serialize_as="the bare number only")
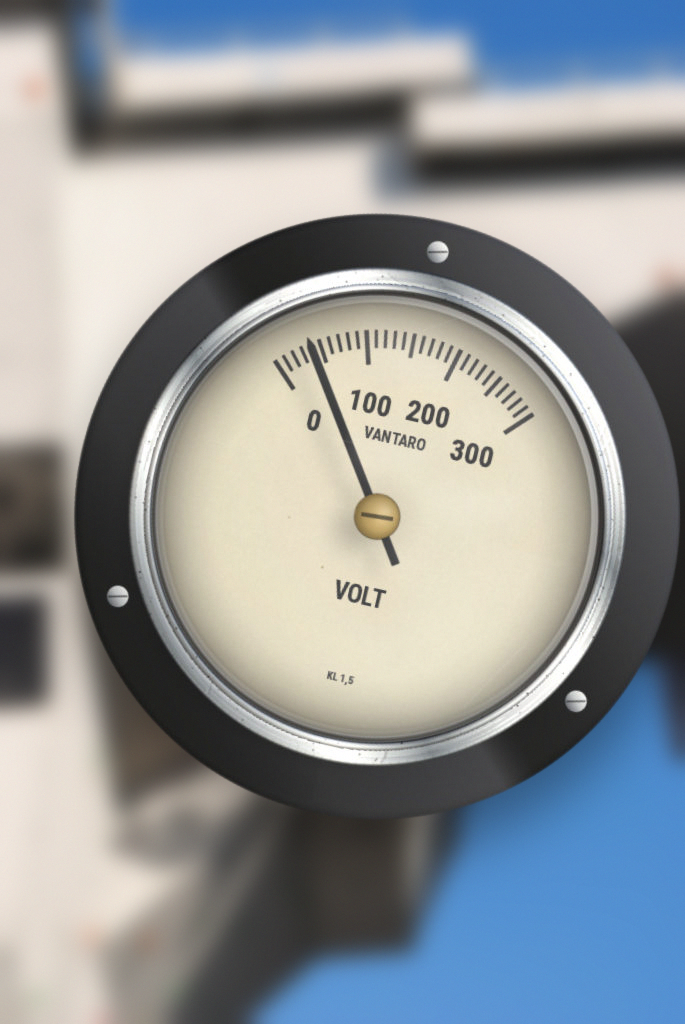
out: 40
